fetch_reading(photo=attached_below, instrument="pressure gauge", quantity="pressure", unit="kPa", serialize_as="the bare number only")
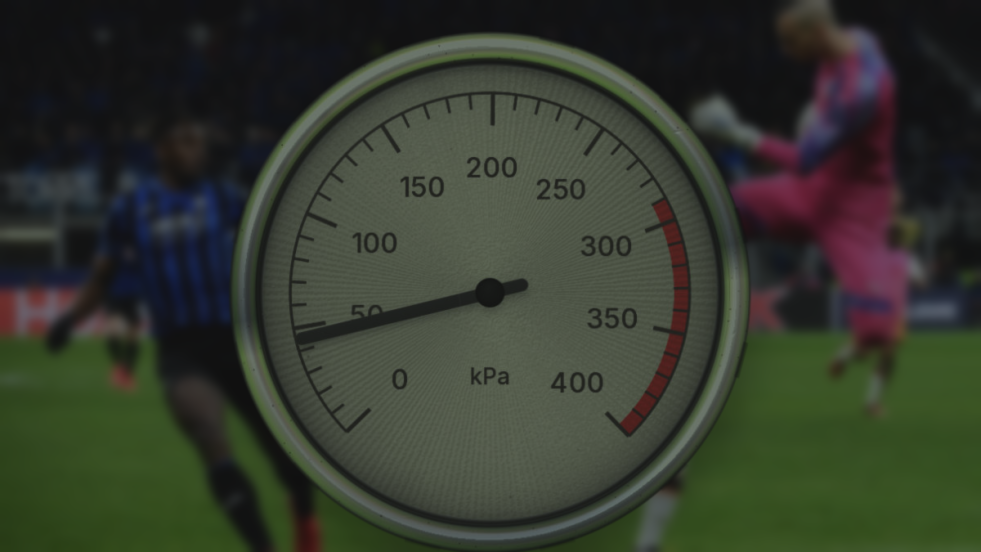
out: 45
